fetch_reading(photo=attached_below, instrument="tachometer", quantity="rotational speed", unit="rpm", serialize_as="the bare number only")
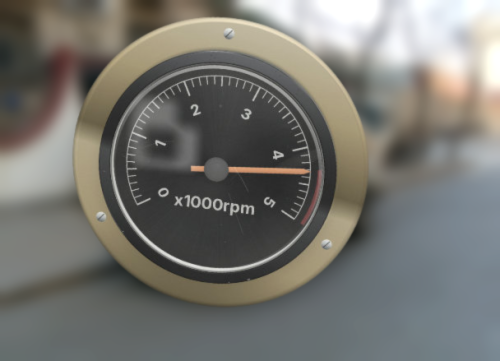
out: 4300
